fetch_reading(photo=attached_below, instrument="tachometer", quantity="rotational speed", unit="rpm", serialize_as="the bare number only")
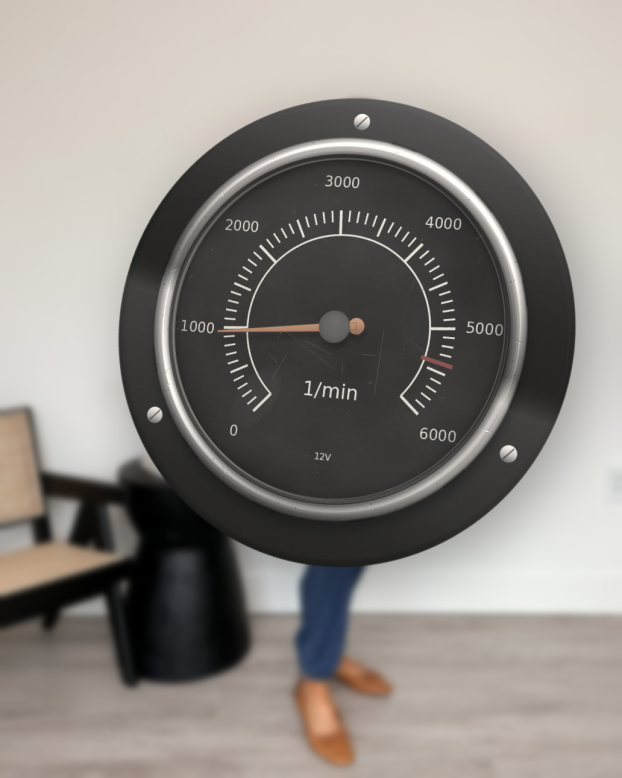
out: 950
